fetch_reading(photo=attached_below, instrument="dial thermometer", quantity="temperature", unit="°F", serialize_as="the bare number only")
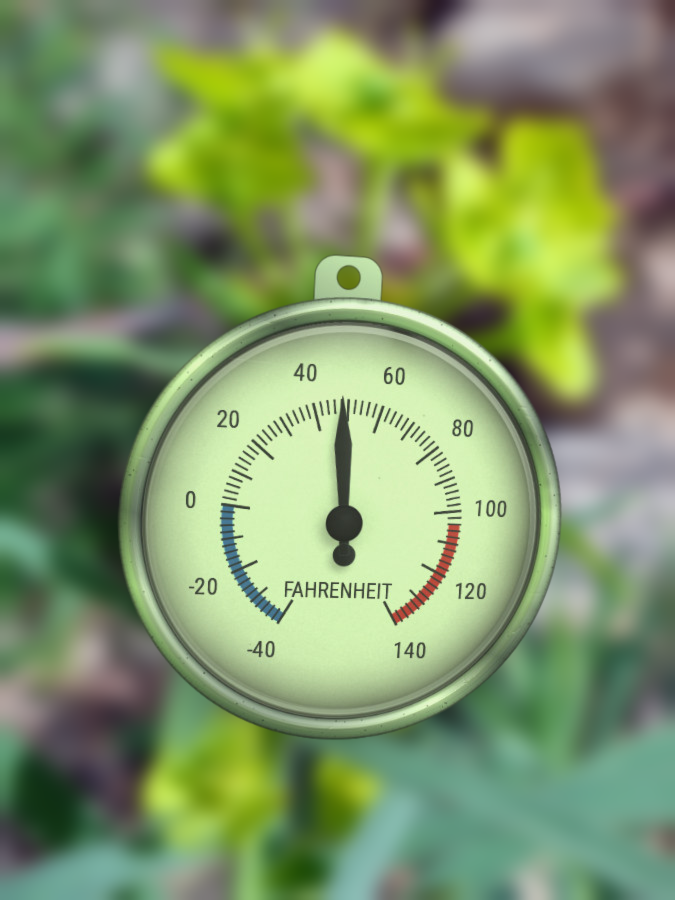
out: 48
